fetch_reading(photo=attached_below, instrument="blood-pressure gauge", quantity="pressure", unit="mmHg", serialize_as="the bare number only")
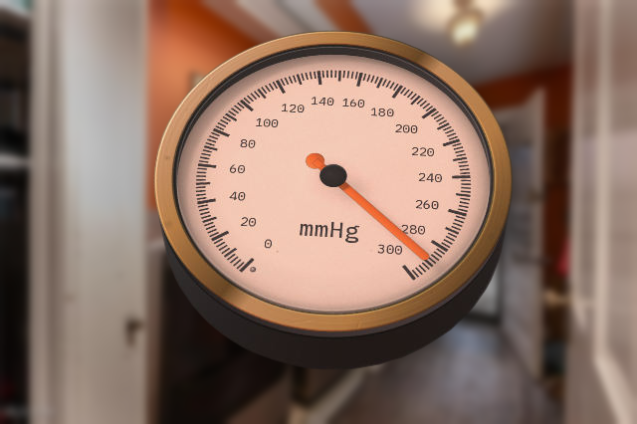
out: 290
